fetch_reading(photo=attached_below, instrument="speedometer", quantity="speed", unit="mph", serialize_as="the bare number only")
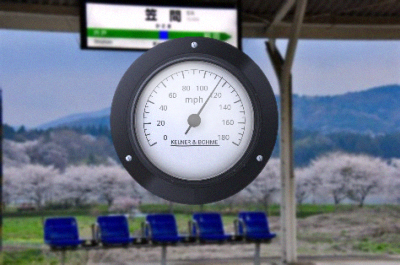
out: 115
